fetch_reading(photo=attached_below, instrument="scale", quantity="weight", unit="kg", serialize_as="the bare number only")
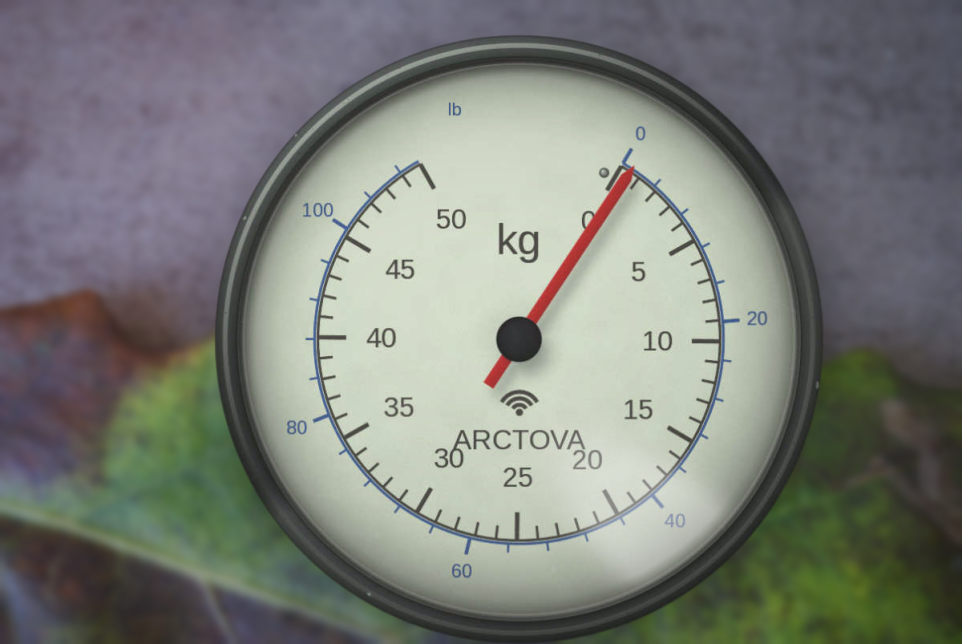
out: 0.5
